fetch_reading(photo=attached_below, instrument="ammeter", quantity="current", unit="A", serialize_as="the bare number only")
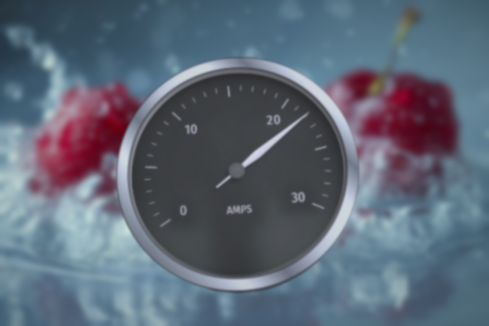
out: 22
